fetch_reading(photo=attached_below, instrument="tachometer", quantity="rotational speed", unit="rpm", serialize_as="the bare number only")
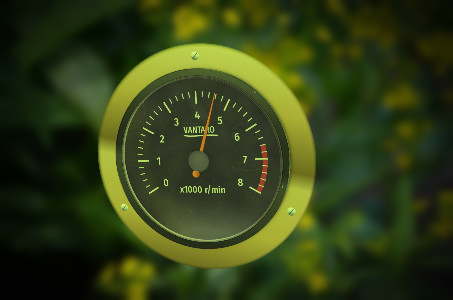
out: 4600
